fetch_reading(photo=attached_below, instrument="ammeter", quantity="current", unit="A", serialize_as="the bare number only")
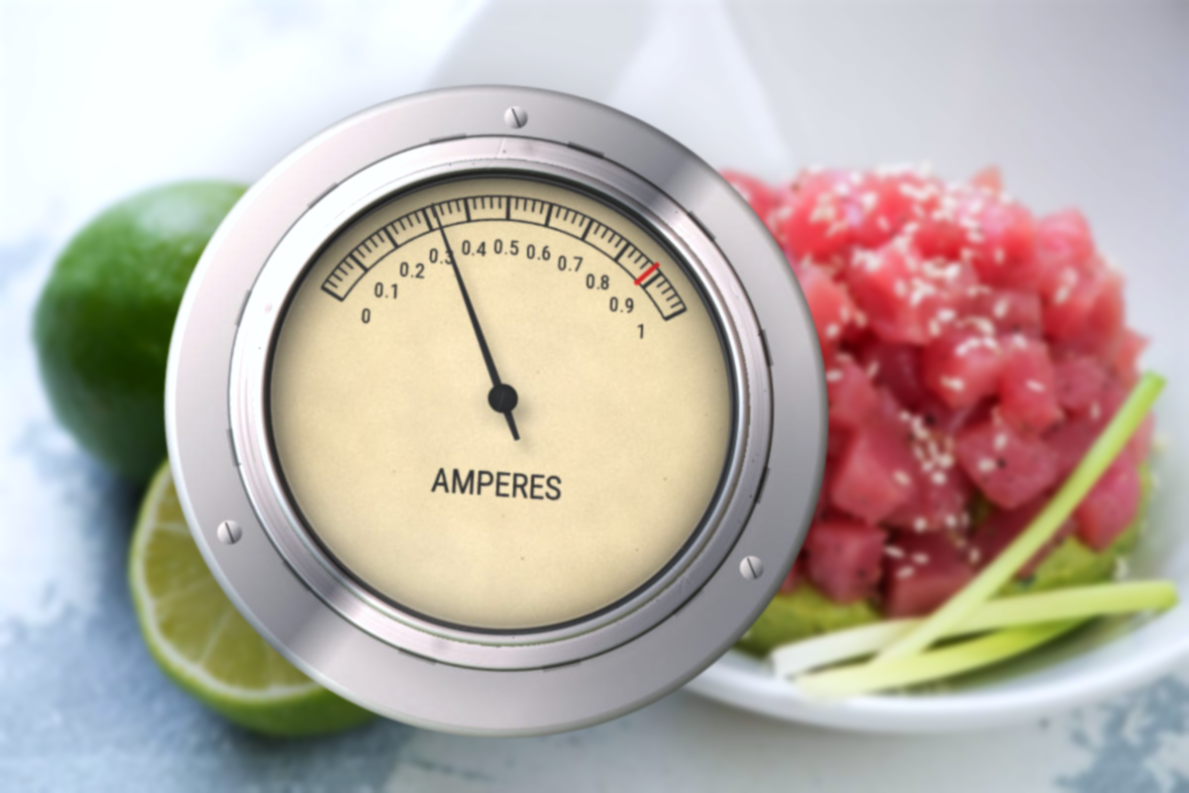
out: 0.32
